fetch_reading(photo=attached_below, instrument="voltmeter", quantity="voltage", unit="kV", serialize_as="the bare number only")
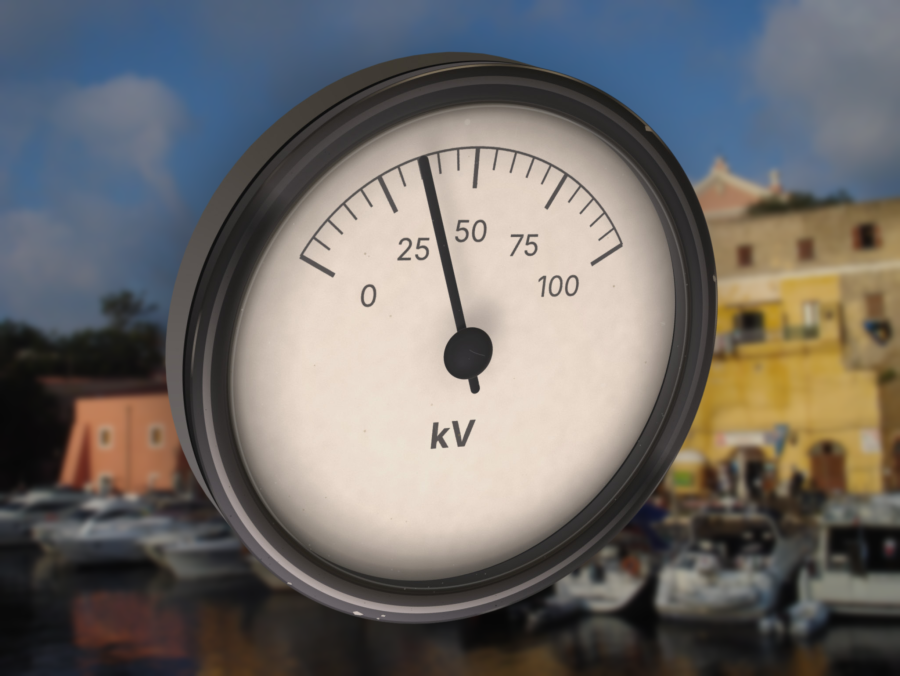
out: 35
